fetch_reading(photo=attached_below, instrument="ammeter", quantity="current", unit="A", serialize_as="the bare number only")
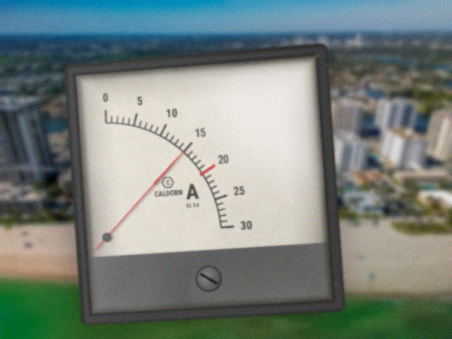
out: 15
